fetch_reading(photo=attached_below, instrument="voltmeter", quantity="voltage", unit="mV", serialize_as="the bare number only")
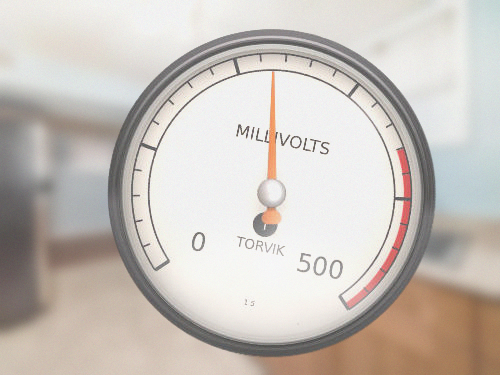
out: 230
